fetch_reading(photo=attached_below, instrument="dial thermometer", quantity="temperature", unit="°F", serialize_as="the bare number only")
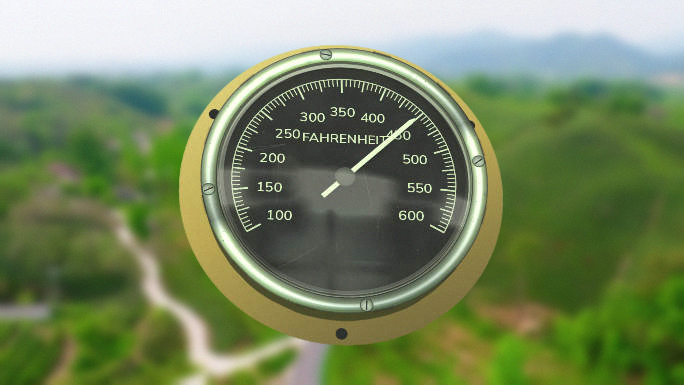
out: 450
